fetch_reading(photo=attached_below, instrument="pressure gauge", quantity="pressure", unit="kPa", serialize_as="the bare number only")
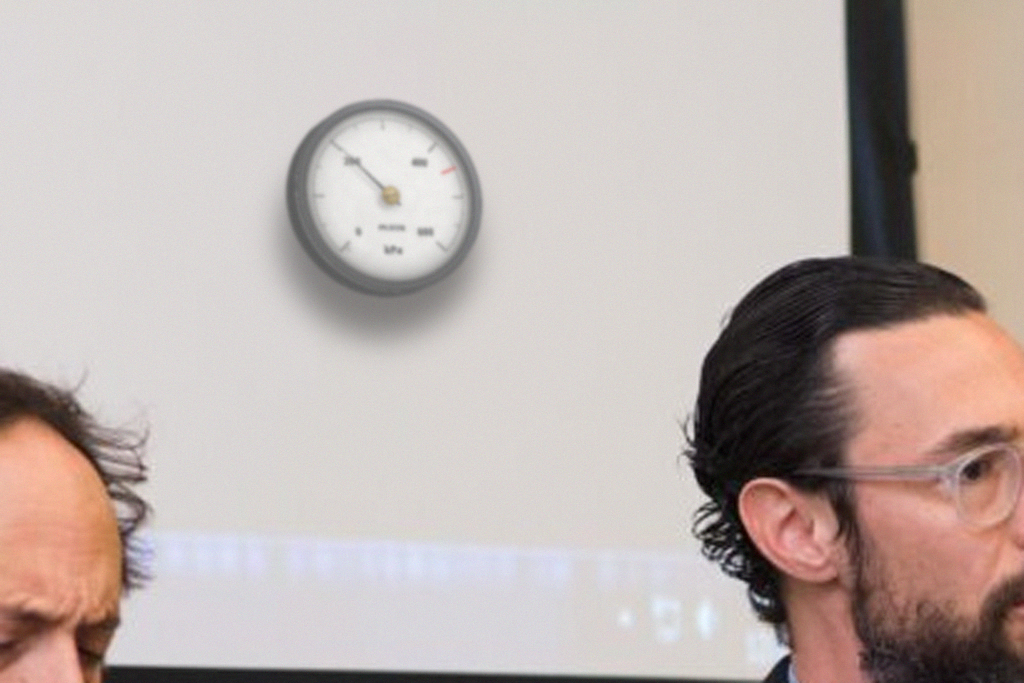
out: 200
